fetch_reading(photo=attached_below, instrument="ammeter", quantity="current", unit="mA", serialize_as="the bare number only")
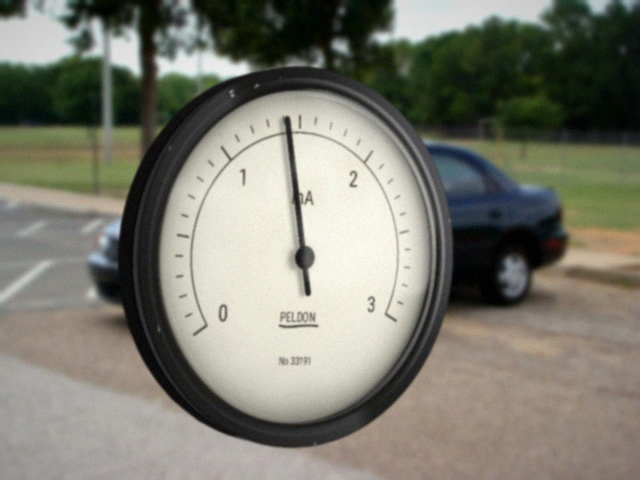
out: 1.4
